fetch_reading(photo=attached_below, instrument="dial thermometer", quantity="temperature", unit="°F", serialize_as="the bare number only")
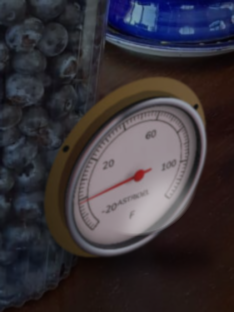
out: 0
